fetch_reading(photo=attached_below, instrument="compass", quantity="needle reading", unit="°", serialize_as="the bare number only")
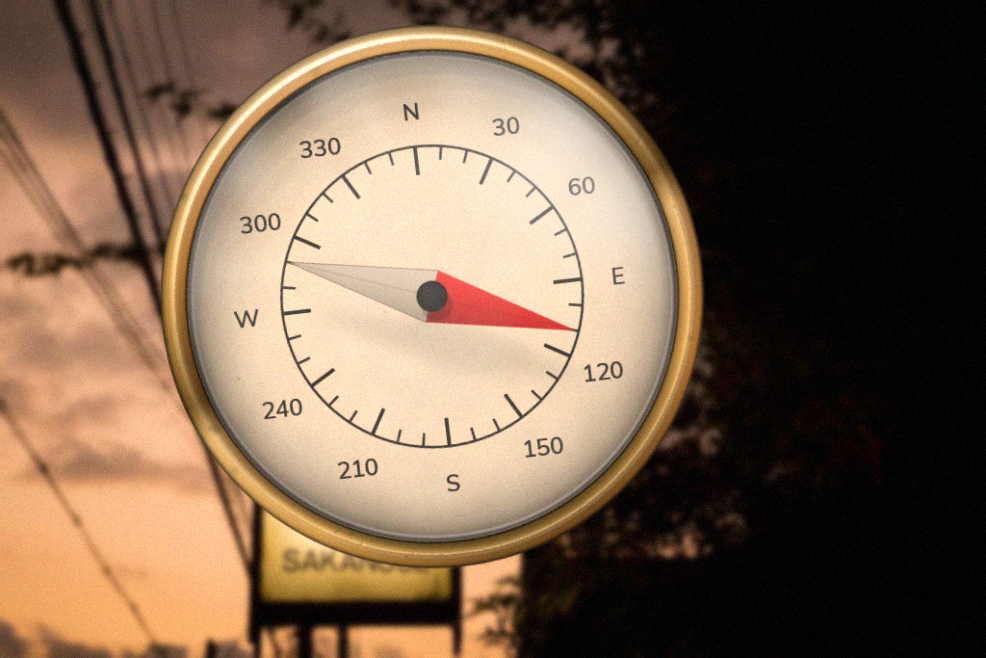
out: 110
